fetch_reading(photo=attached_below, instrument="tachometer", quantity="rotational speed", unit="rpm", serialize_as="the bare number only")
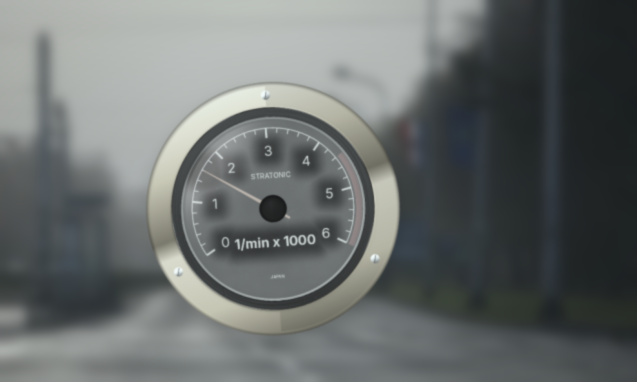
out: 1600
